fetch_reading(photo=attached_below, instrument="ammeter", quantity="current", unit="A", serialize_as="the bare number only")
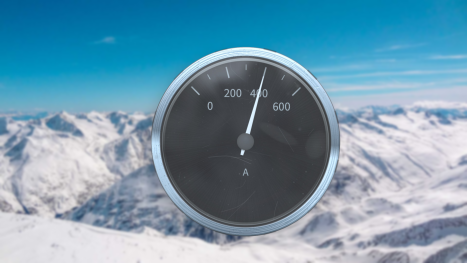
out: 400
